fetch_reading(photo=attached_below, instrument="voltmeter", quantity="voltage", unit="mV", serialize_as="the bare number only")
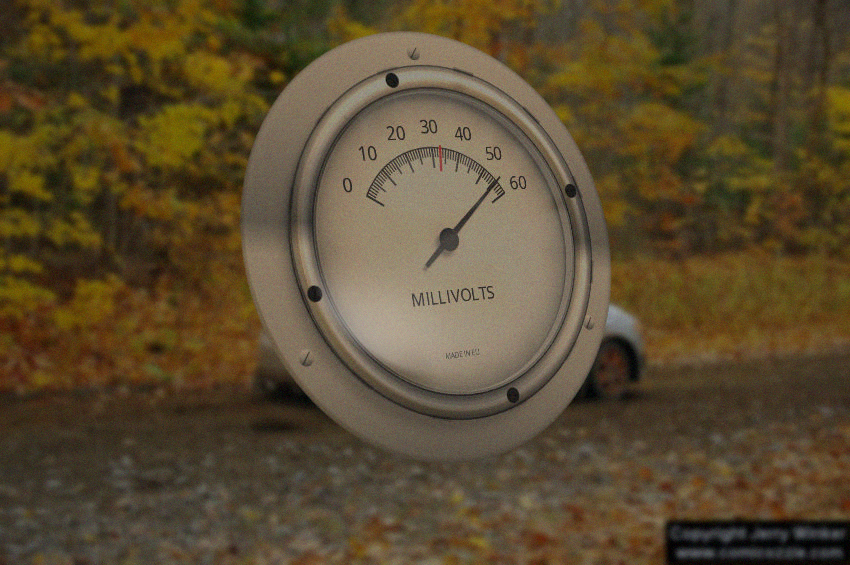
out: 55
